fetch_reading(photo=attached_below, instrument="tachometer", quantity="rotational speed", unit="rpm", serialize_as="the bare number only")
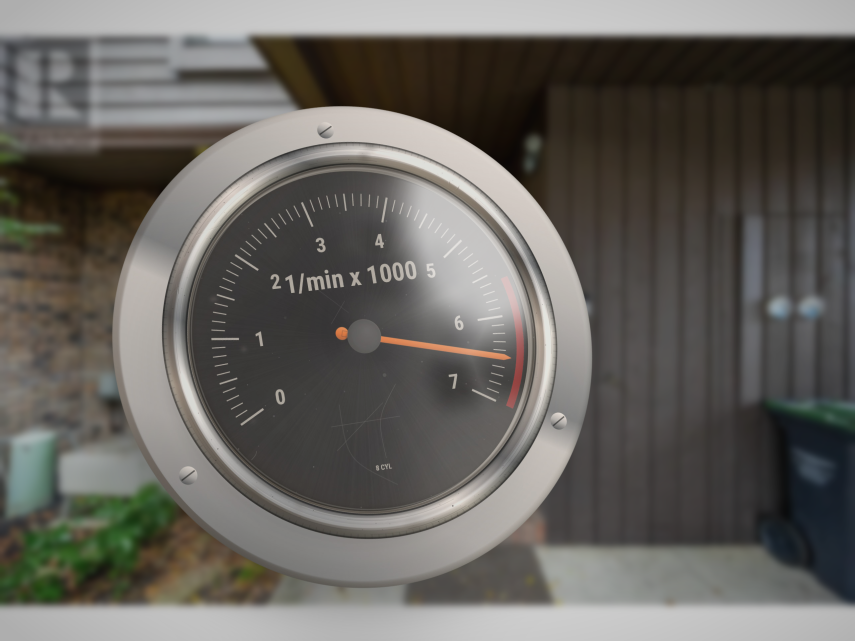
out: 6500
